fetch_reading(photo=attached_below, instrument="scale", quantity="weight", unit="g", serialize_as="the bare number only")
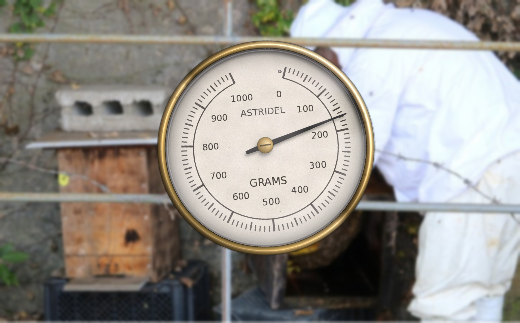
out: 170
